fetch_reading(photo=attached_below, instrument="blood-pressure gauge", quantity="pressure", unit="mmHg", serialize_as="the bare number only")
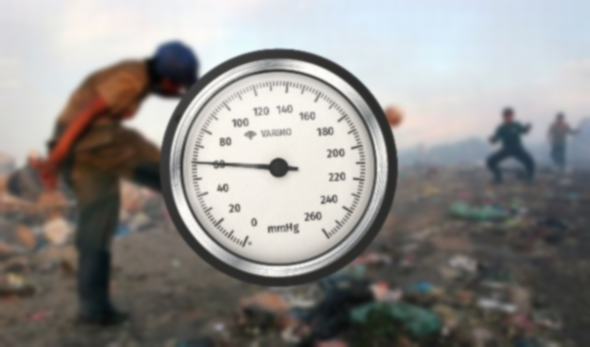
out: 60
